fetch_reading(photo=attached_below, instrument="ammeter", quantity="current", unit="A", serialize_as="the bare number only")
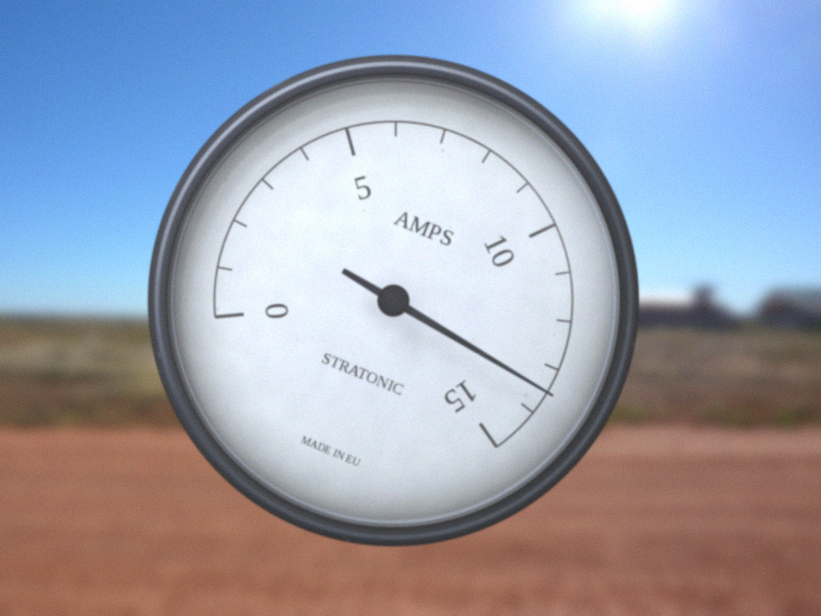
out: 13.5
